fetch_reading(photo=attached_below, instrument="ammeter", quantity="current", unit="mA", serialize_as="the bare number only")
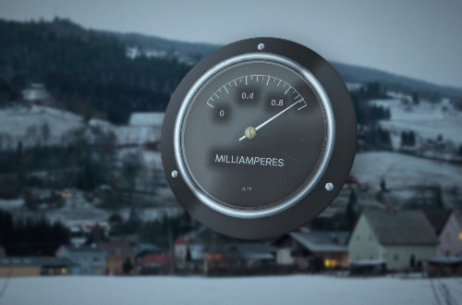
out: 0.95
